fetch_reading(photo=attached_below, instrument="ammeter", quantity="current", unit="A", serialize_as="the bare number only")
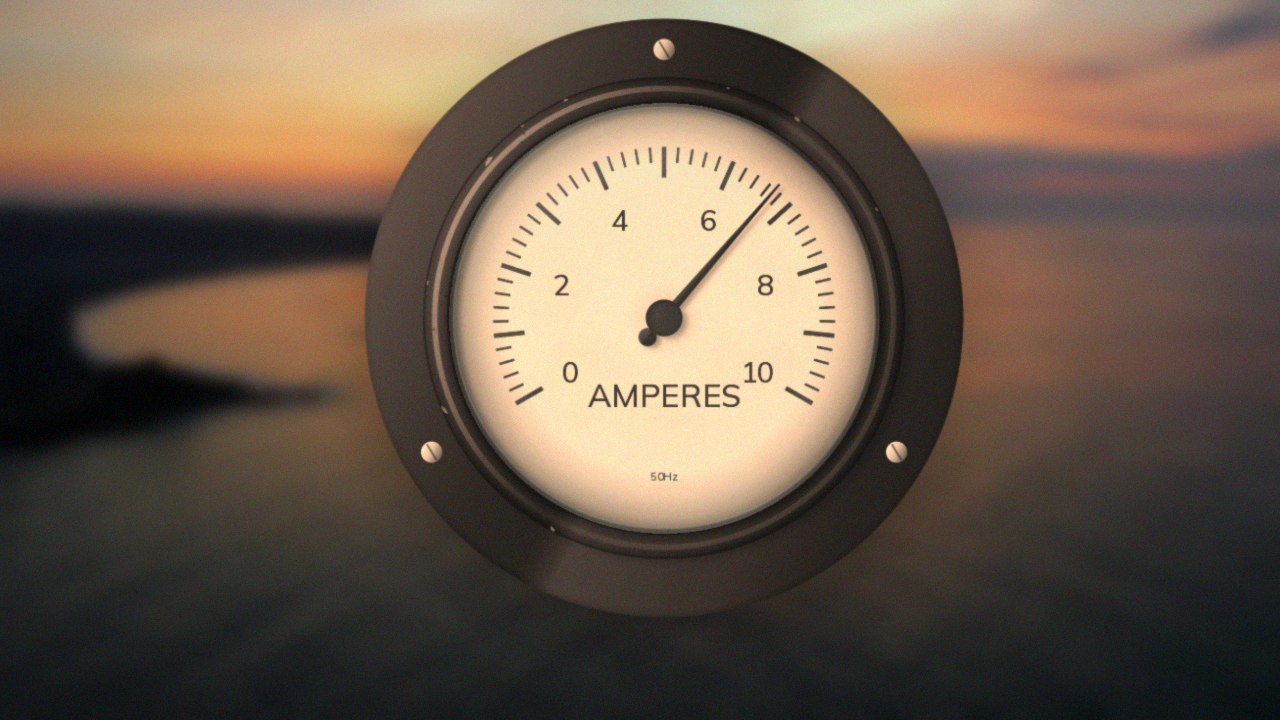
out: 6.7
